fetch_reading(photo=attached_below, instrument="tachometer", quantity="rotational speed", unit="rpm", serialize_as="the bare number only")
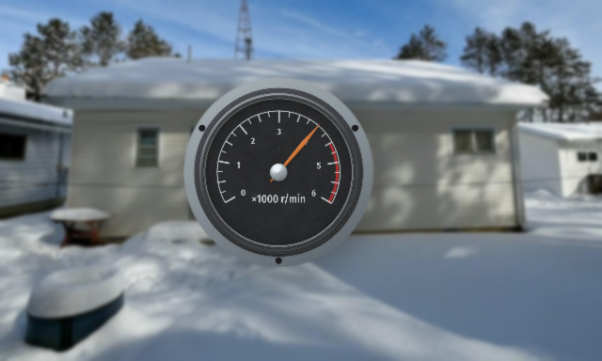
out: 4000
